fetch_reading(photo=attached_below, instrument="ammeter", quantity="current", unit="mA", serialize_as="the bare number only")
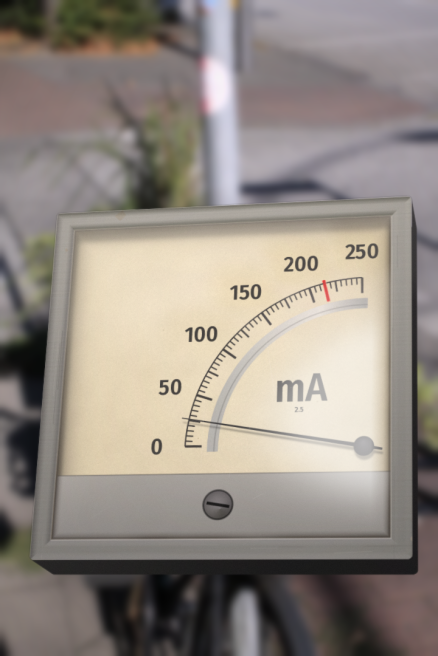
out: 25
